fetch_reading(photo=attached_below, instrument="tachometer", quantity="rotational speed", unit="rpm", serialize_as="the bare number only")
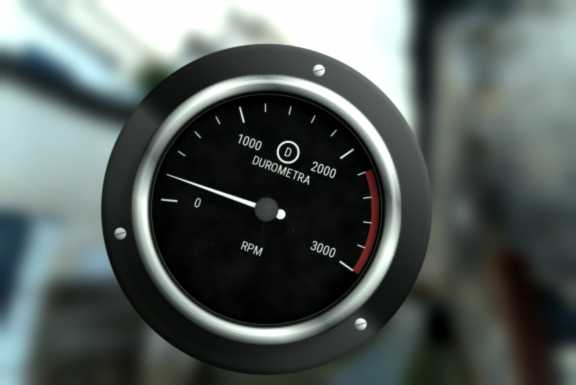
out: 200
